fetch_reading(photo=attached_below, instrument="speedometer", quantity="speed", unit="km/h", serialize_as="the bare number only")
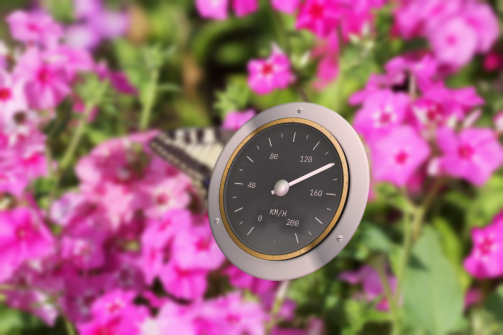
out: 140
